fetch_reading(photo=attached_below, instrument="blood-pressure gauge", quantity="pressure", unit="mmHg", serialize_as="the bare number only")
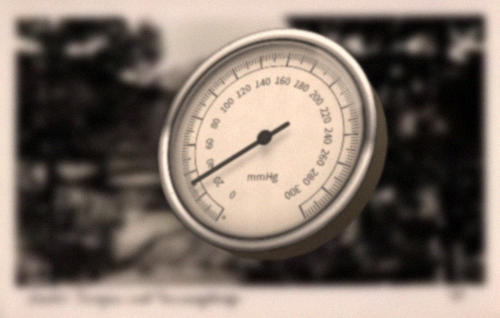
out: 30
